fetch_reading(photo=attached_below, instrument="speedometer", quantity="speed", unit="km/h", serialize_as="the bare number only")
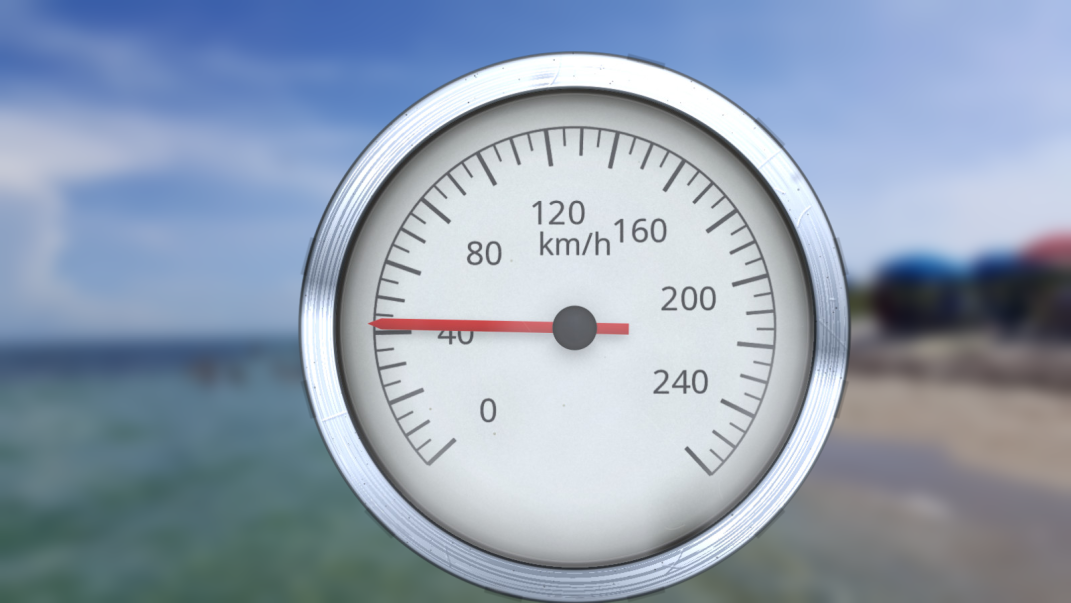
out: 42.5
